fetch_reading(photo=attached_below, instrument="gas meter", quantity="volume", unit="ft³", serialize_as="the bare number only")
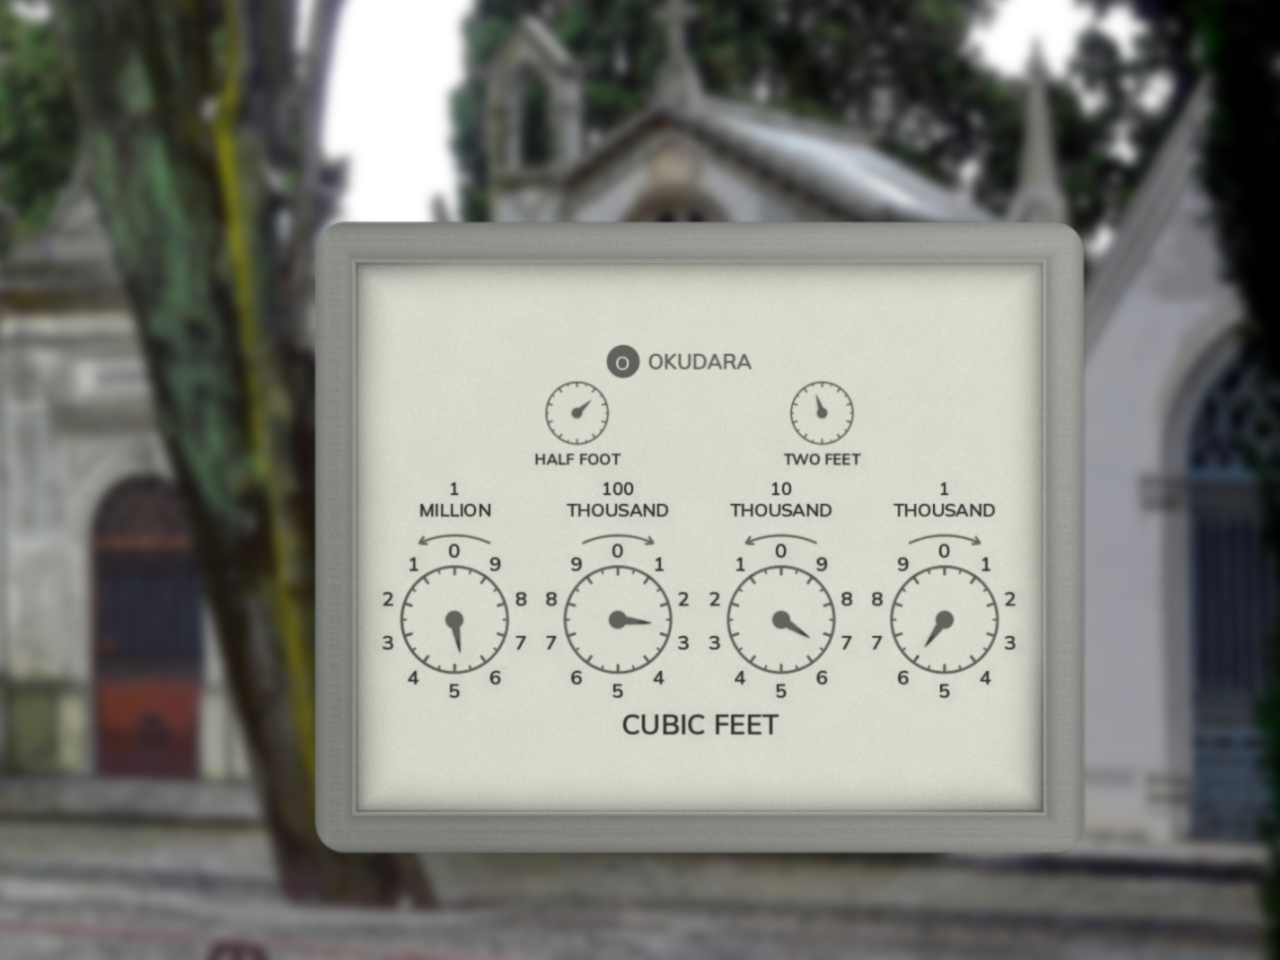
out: 526600
